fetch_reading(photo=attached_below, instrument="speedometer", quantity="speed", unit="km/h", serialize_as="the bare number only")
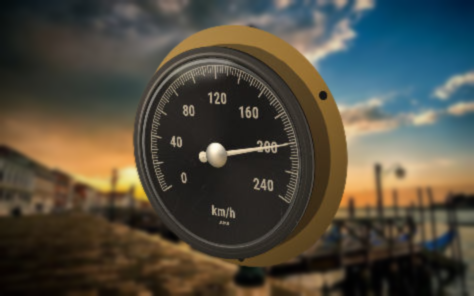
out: 200
